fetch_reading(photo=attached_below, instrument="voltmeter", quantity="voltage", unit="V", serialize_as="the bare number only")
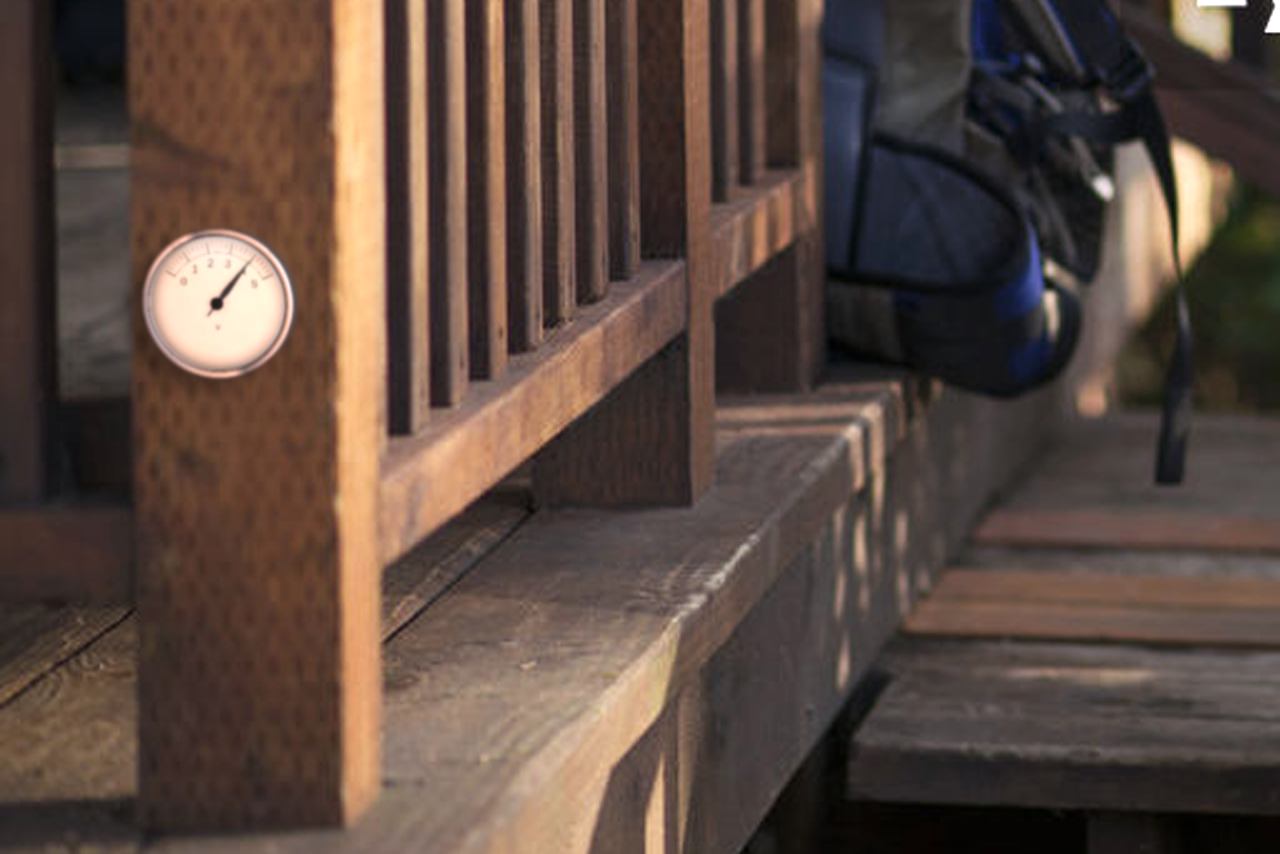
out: 4
